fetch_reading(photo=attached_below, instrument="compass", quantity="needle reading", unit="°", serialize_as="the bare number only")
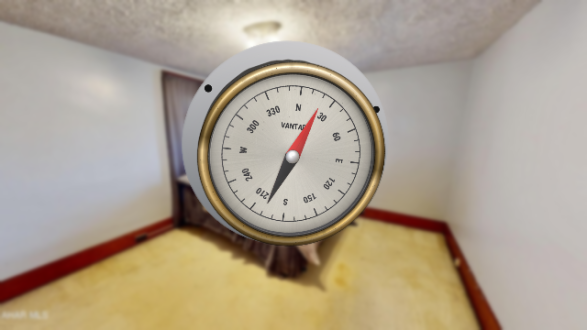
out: 20
